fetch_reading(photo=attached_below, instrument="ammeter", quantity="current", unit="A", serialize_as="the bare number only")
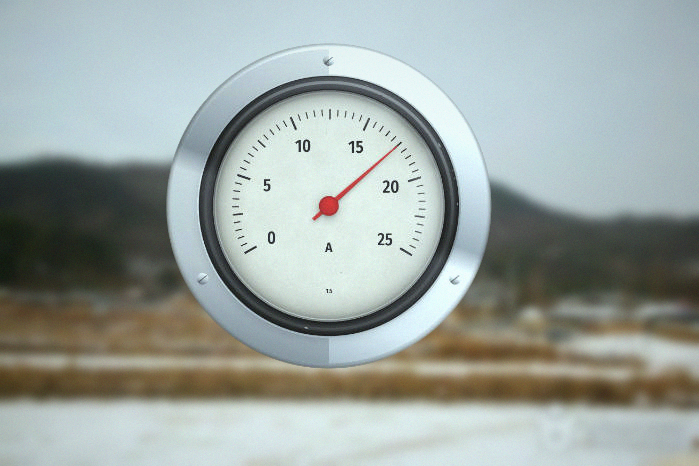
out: 17.5
